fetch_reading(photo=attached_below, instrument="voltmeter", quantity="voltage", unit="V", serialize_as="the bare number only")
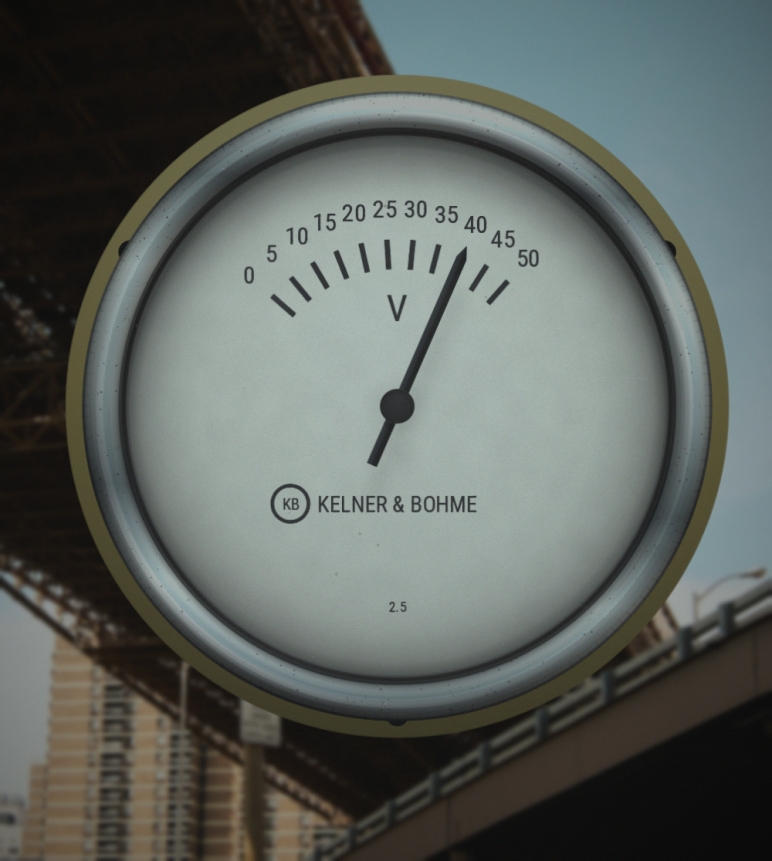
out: 40
